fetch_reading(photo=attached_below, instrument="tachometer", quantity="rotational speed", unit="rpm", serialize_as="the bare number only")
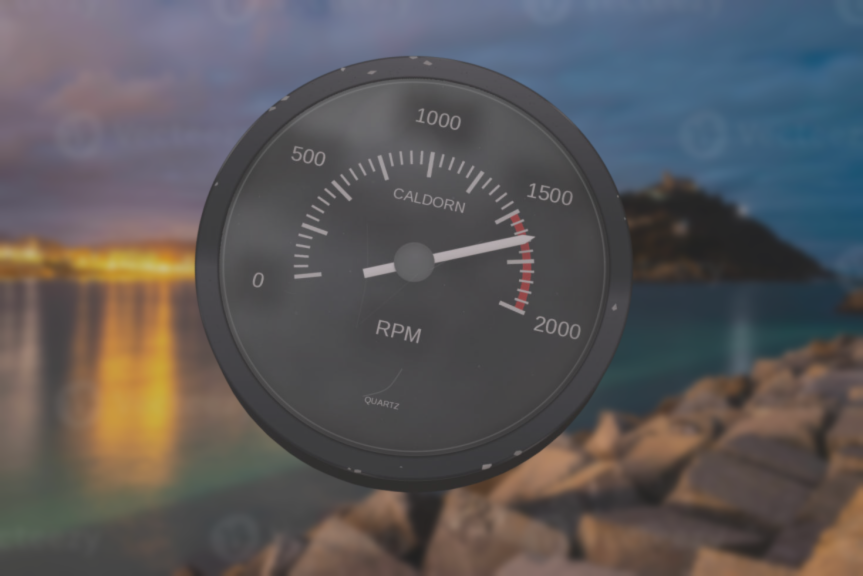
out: 1650
